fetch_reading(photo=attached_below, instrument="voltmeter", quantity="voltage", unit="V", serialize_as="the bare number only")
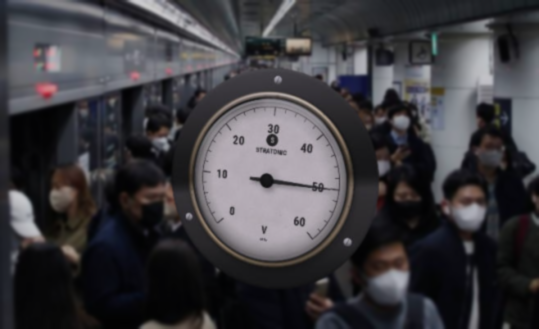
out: 50
